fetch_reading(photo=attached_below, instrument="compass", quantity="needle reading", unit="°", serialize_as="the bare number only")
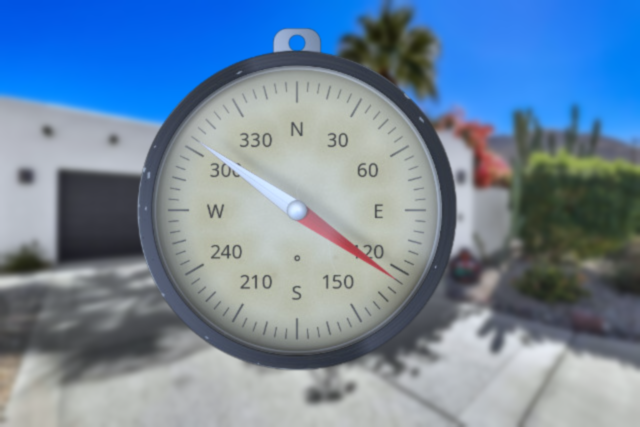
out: 125
